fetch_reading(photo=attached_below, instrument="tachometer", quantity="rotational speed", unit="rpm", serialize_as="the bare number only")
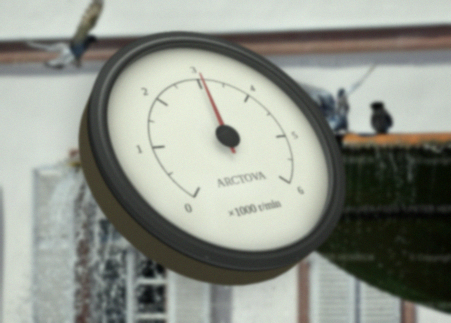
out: 3000
